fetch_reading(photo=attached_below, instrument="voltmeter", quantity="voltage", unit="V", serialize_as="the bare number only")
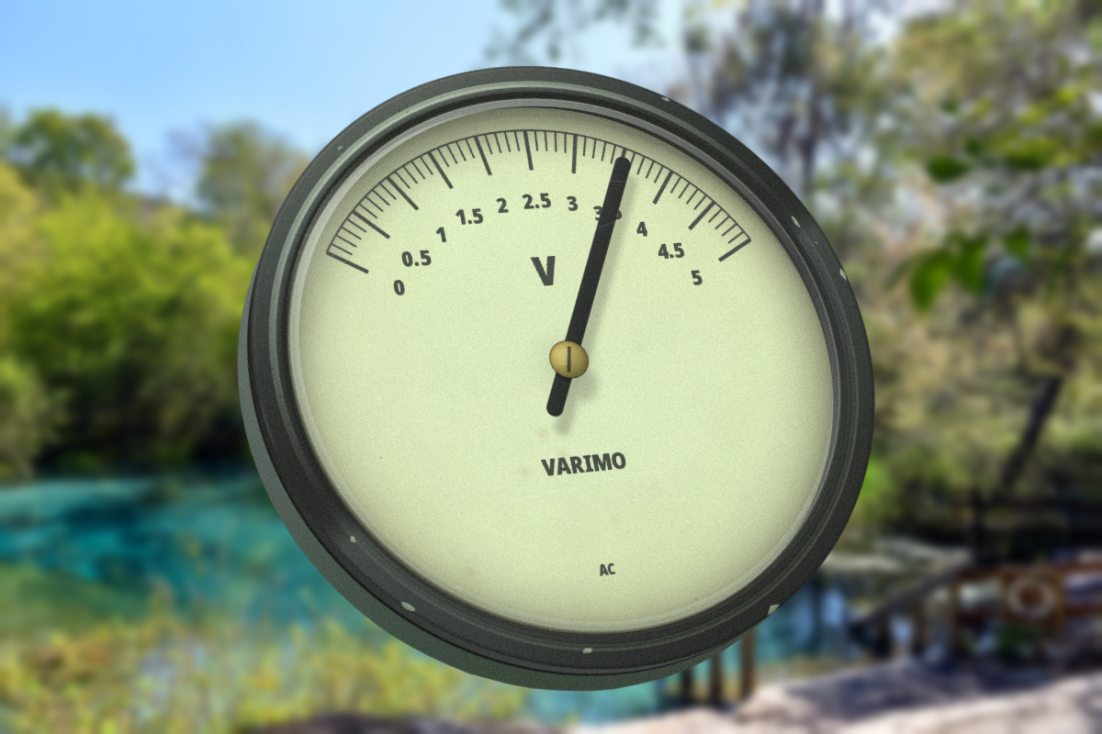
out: 3.5
